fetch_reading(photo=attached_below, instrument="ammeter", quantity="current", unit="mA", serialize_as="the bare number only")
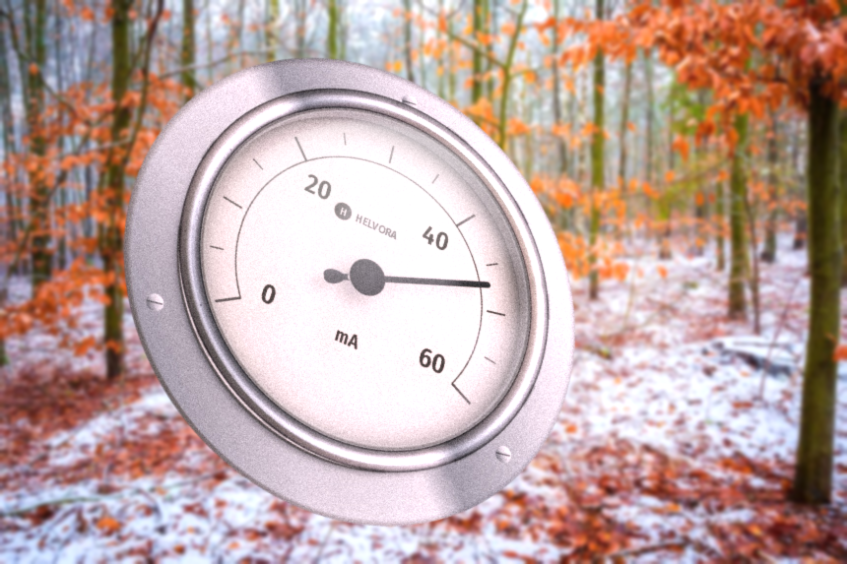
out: 47.5
